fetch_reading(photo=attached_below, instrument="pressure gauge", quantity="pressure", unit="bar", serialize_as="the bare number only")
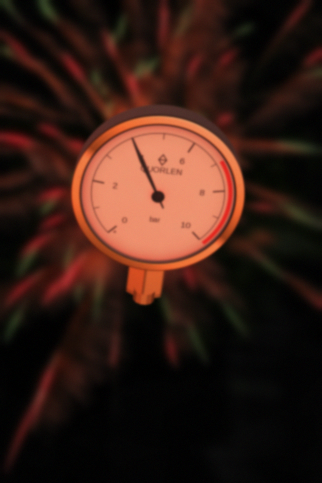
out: 4
